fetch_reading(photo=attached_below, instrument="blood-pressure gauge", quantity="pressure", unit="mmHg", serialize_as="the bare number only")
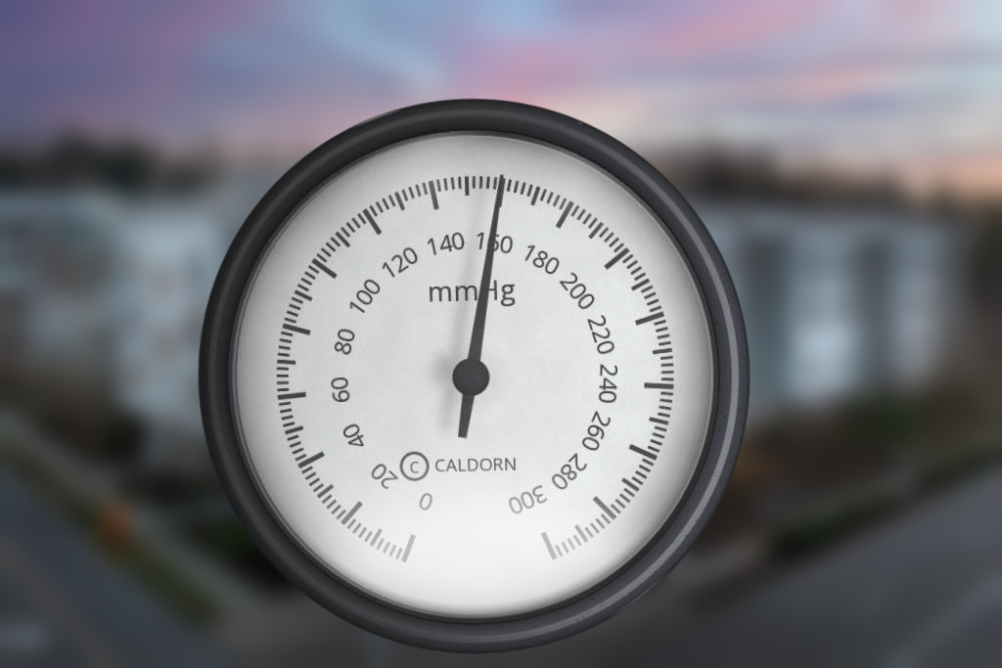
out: 160
